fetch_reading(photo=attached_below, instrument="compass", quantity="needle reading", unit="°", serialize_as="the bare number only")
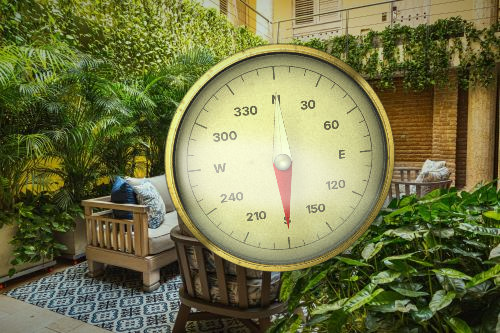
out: 180
